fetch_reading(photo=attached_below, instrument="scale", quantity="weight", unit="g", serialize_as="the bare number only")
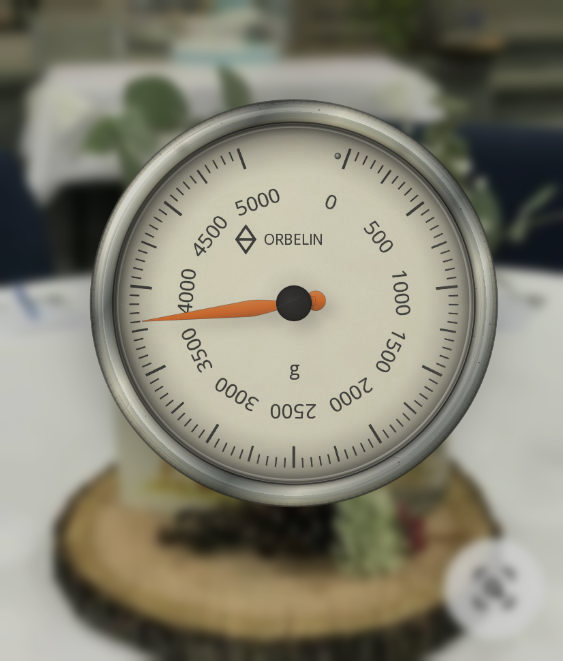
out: 3800
